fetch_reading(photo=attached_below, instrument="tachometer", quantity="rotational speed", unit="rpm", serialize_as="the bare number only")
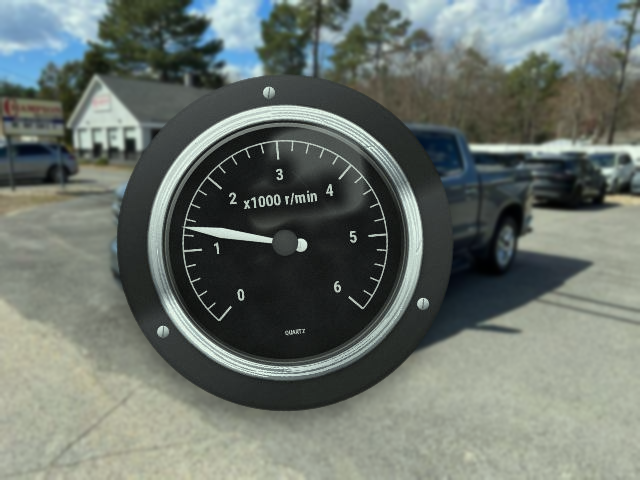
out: 1300
